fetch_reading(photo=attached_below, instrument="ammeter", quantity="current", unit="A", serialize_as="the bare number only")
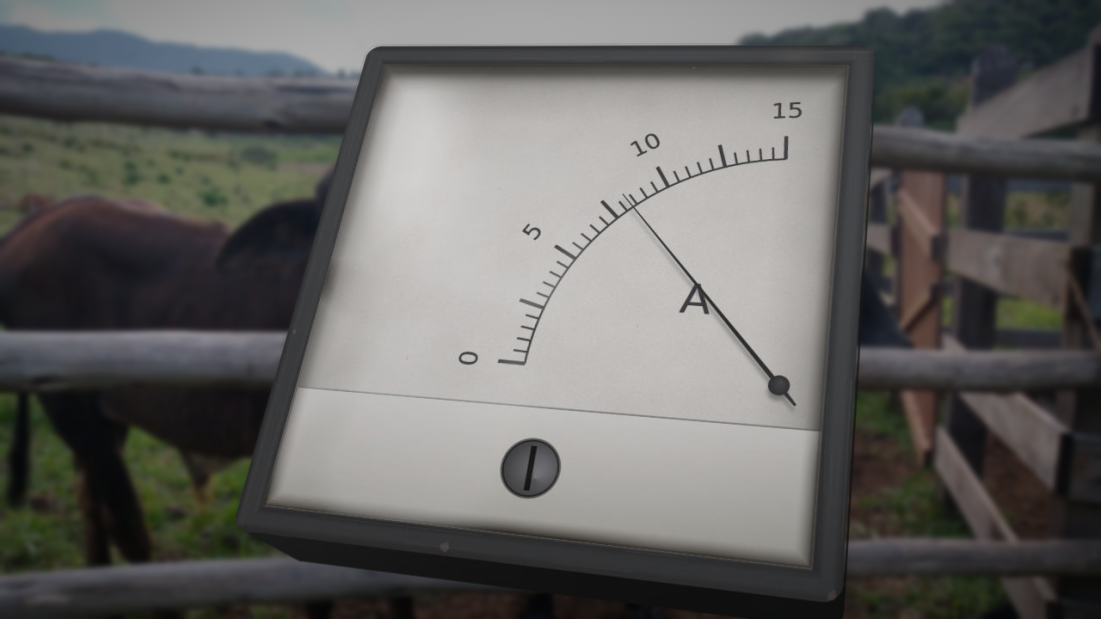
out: 8.25
